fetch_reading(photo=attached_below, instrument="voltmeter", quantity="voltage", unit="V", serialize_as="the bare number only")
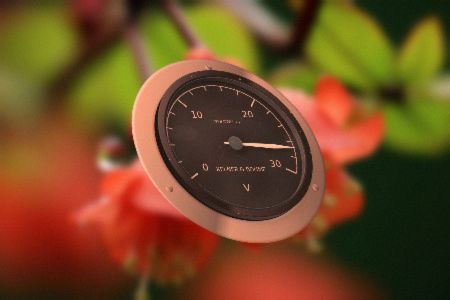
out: 27
